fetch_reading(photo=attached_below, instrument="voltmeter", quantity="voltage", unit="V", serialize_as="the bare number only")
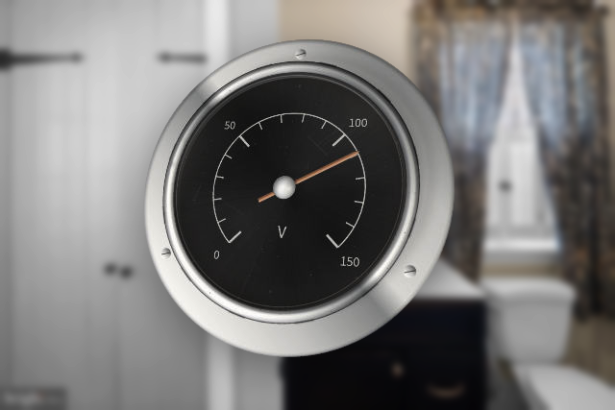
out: 110
